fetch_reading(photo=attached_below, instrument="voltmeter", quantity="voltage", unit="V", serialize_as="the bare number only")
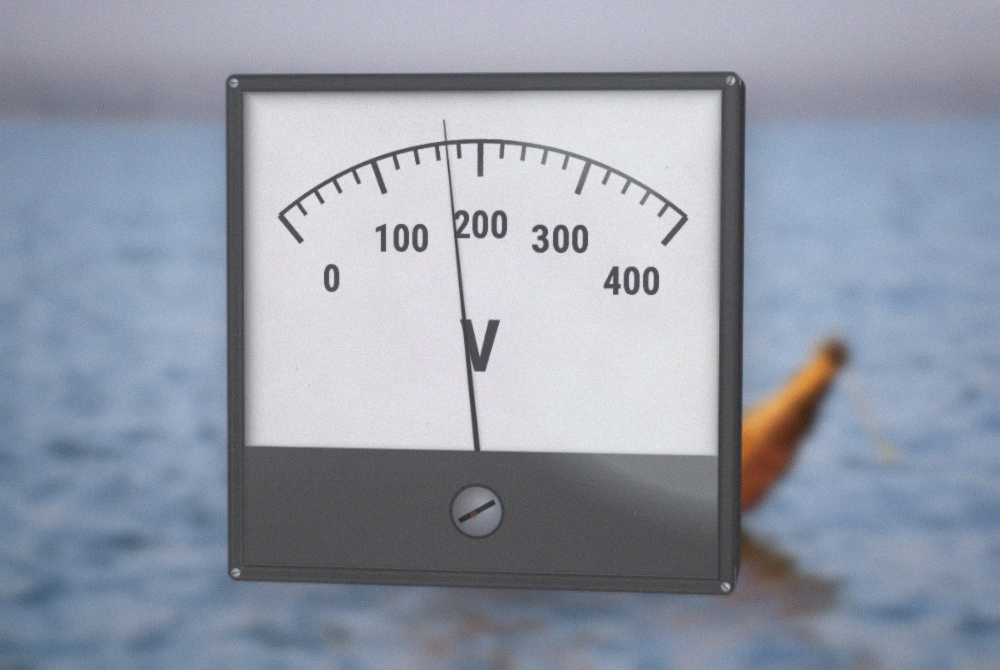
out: 170
